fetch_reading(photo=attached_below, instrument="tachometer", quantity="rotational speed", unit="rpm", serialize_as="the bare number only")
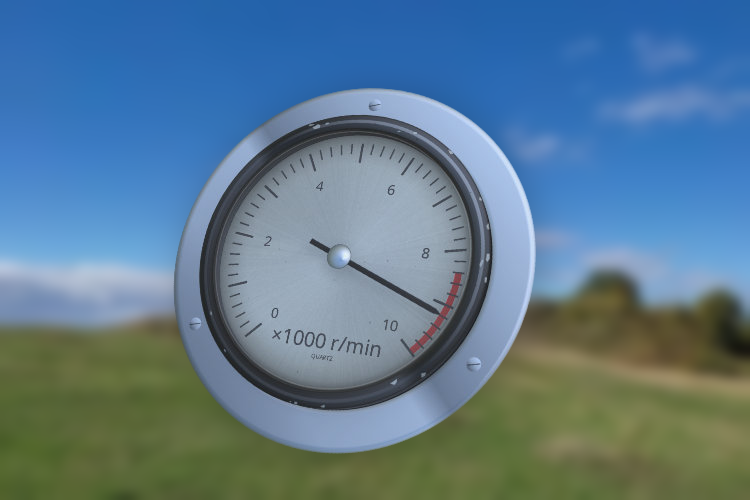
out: 9200
